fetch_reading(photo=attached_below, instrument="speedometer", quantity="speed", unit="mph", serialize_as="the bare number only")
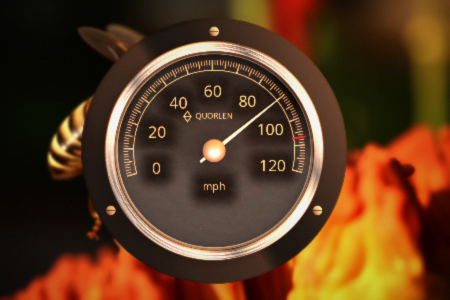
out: 90
